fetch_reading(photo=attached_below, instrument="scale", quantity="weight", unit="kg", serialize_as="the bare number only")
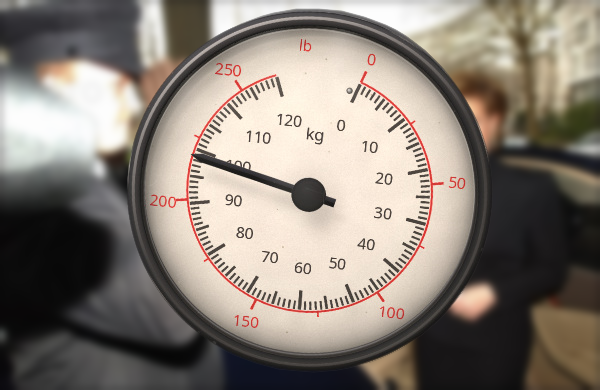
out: 99
